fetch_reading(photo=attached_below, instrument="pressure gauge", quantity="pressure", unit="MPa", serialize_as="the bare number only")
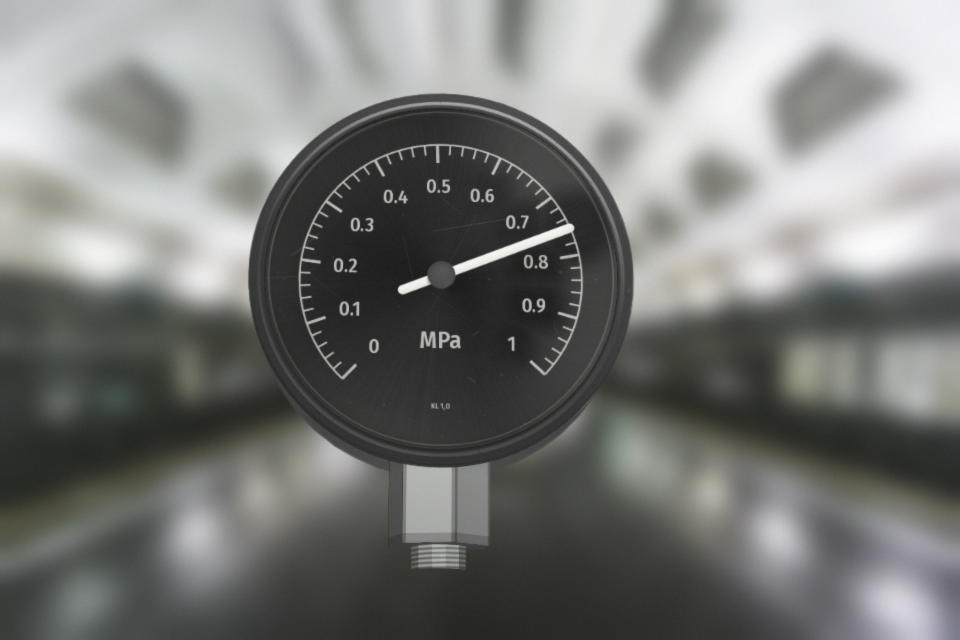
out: 0.76
